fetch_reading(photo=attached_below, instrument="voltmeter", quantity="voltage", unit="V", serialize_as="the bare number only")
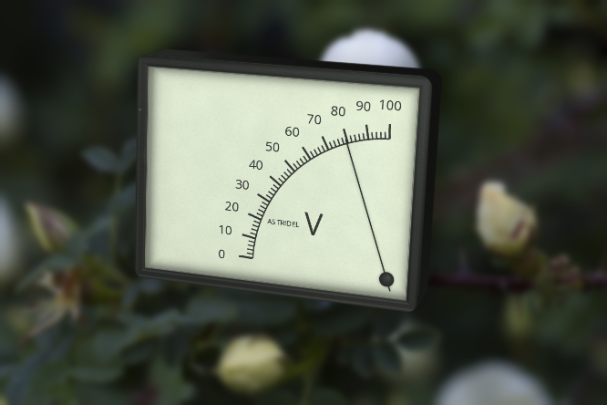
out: 80
